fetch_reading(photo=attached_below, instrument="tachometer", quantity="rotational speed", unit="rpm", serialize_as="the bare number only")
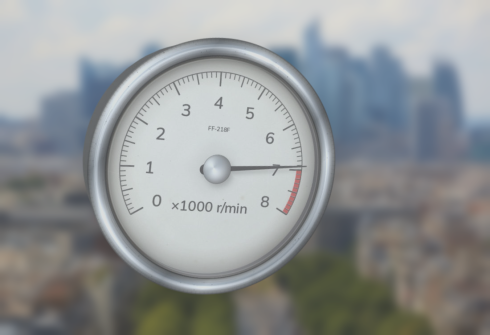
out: 6900
